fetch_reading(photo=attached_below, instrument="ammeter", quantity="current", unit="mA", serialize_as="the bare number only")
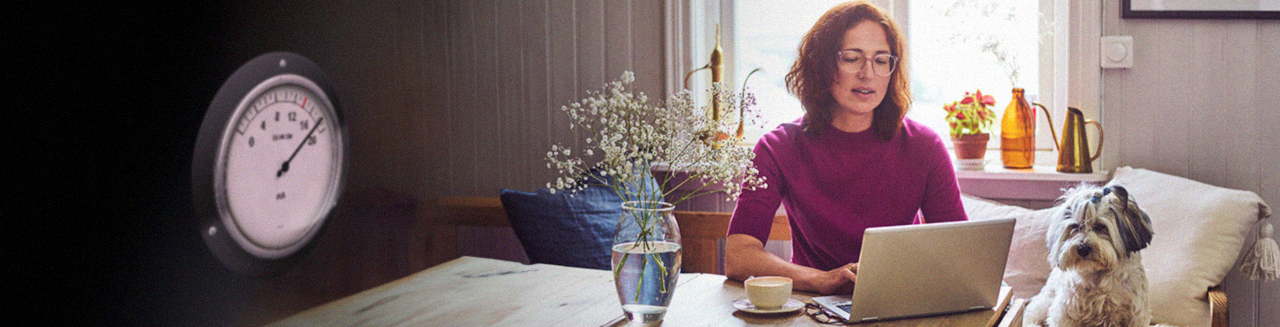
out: 18
